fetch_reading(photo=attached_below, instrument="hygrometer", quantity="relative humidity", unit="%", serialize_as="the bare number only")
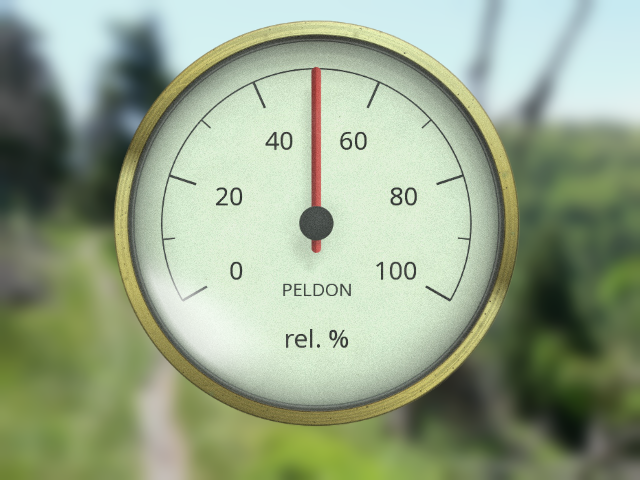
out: 50
